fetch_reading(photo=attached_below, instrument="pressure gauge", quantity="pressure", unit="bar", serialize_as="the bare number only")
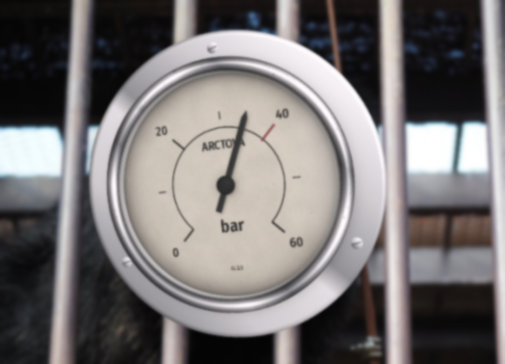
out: 35
